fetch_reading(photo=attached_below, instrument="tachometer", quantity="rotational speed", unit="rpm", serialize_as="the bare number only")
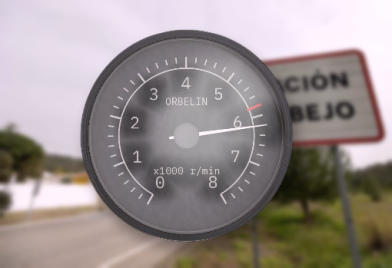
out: 6200
